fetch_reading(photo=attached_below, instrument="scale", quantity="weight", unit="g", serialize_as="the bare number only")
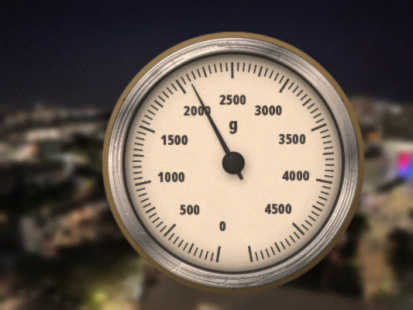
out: 2100
